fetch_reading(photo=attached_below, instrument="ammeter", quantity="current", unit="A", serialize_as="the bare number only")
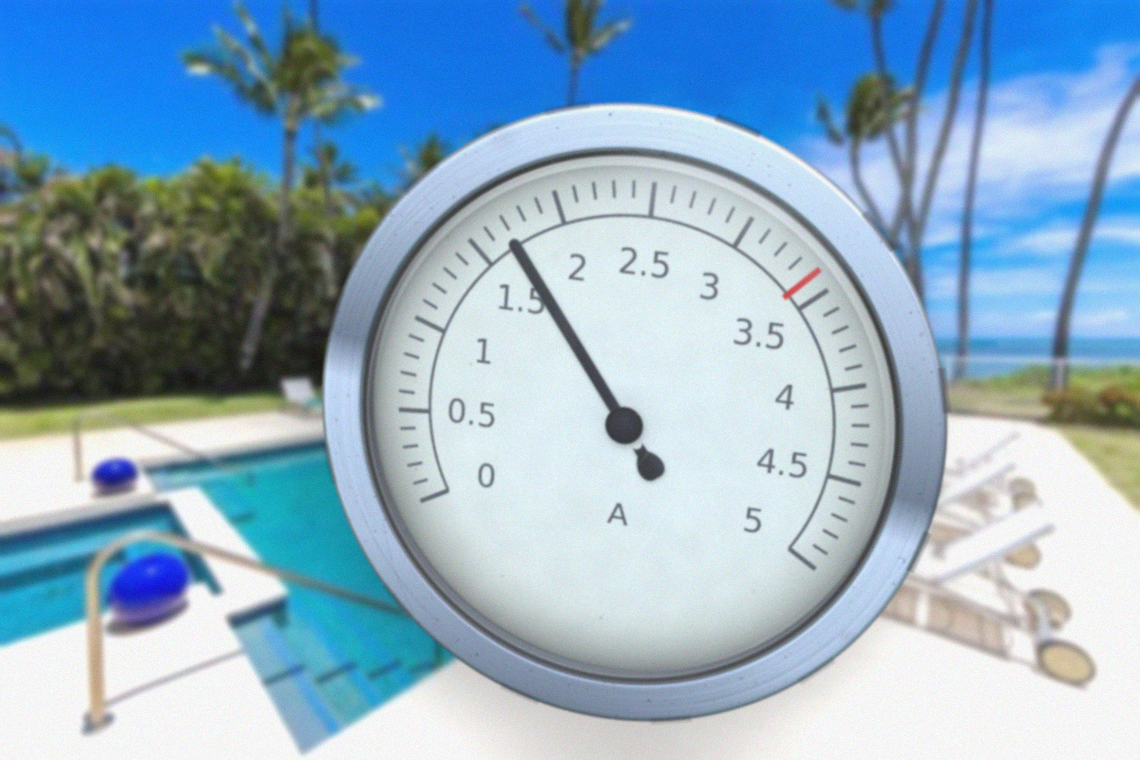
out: 1.7
